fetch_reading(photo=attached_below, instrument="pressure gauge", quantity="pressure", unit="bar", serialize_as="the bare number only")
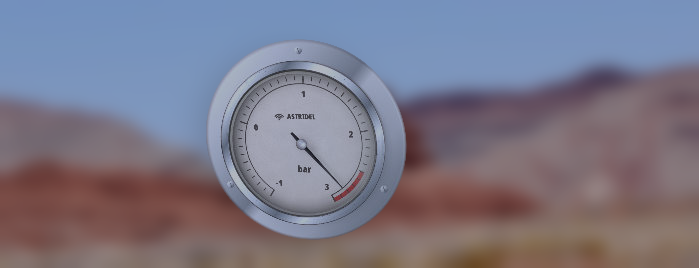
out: 2.8
